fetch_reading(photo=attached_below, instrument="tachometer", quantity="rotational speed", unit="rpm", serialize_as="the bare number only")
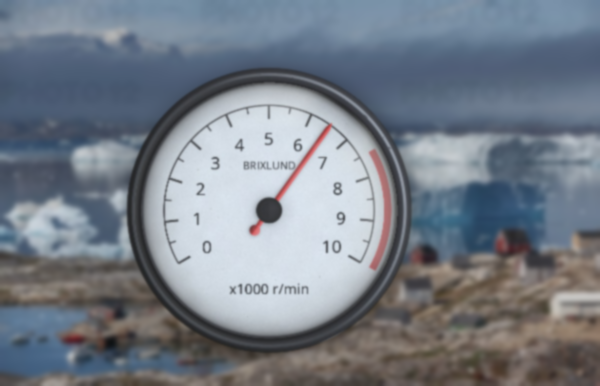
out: 6500
